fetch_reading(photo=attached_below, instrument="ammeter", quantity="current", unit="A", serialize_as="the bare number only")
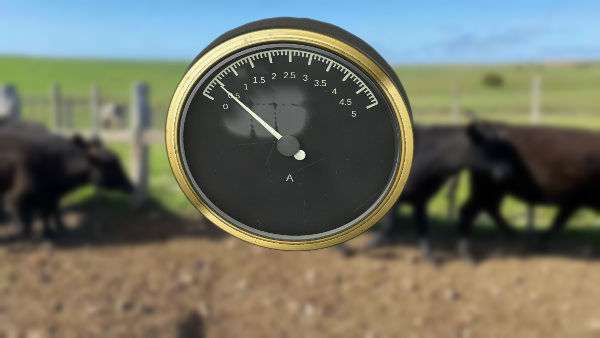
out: 0.5
